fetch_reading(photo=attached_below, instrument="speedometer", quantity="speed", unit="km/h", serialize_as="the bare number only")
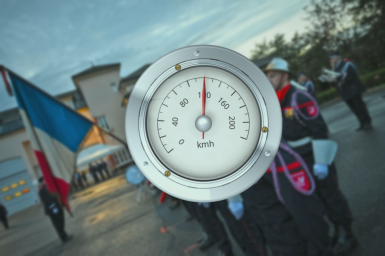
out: 120
